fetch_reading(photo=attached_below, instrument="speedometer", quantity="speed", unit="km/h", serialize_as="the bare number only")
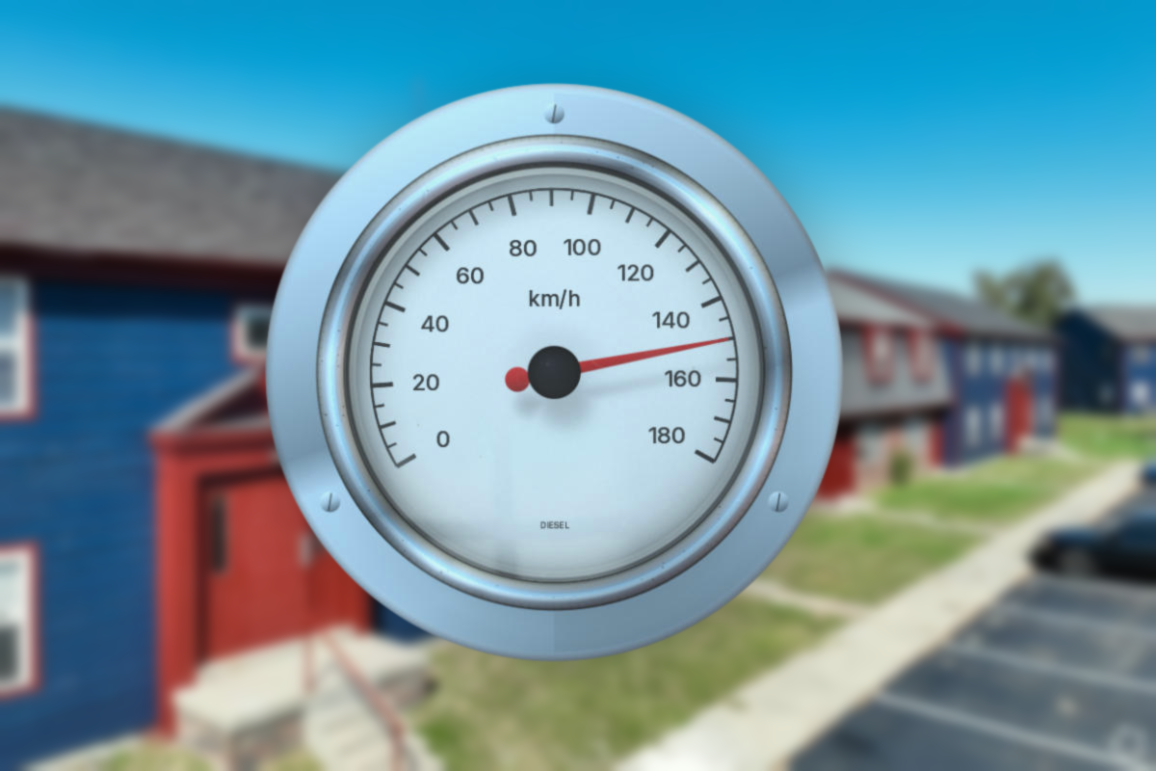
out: 150
